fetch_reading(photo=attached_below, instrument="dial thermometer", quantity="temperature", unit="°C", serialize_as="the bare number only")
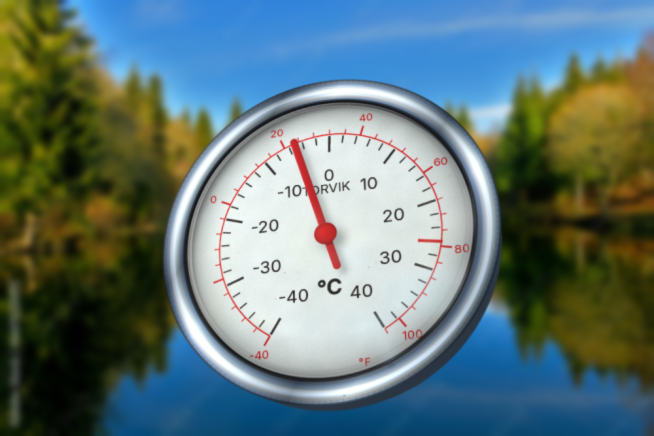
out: -5
